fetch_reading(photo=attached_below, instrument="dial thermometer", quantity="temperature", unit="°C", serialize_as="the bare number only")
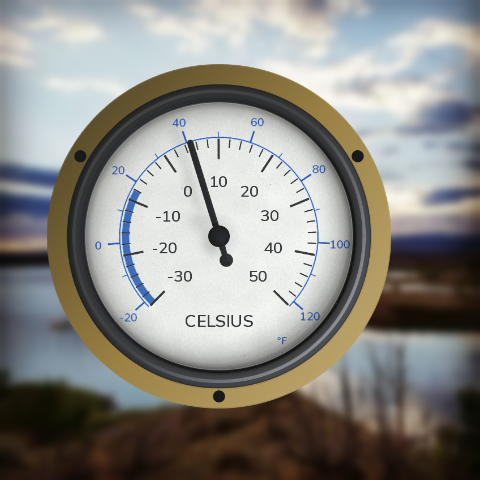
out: 5
